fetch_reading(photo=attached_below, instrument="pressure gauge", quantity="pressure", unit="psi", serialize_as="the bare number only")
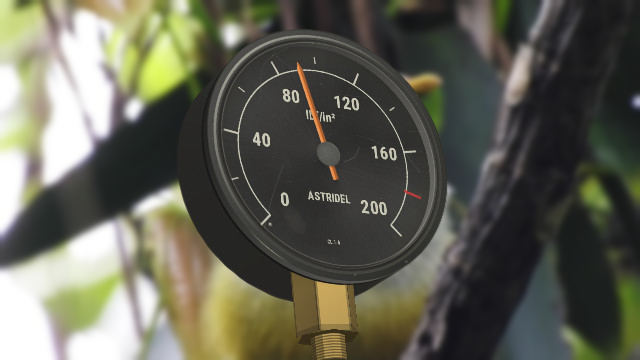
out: 90
